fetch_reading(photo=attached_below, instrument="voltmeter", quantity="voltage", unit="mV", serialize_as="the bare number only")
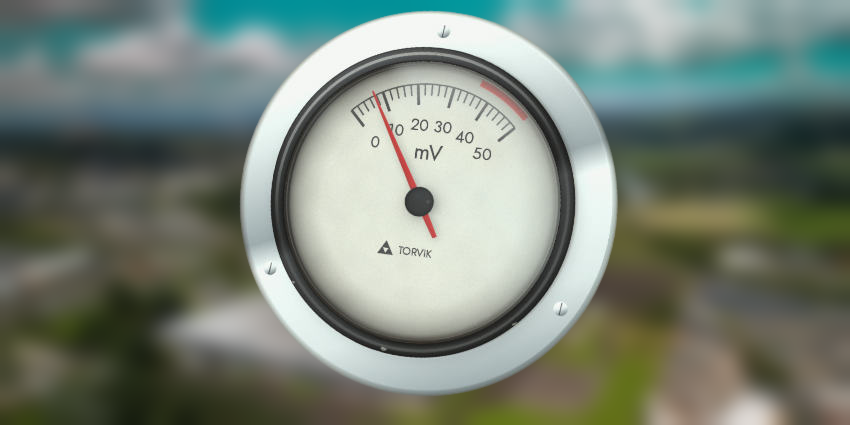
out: 8
